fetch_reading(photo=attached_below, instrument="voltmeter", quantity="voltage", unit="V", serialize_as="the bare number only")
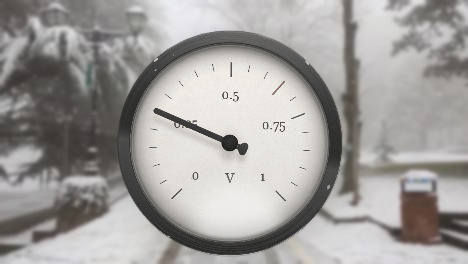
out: 0.25
